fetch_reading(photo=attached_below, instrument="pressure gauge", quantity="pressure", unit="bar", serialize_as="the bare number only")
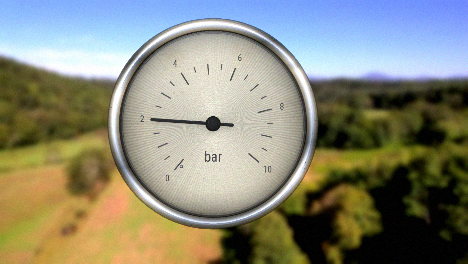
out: 2
